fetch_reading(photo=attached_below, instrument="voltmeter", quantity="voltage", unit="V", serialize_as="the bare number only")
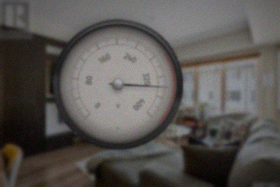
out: 340
